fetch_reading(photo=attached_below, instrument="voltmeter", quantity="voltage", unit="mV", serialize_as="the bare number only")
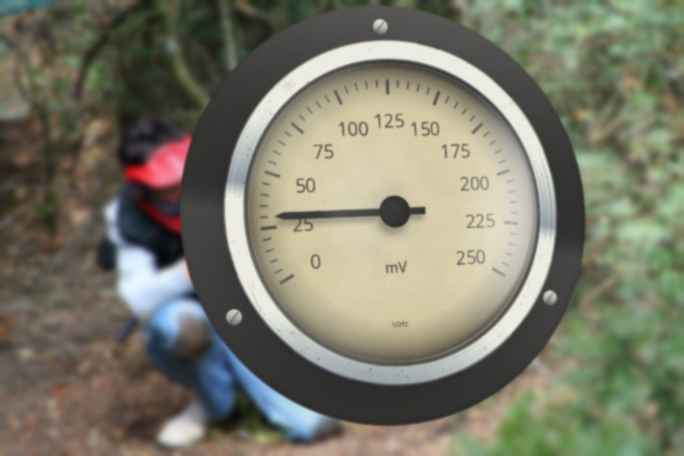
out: 30
